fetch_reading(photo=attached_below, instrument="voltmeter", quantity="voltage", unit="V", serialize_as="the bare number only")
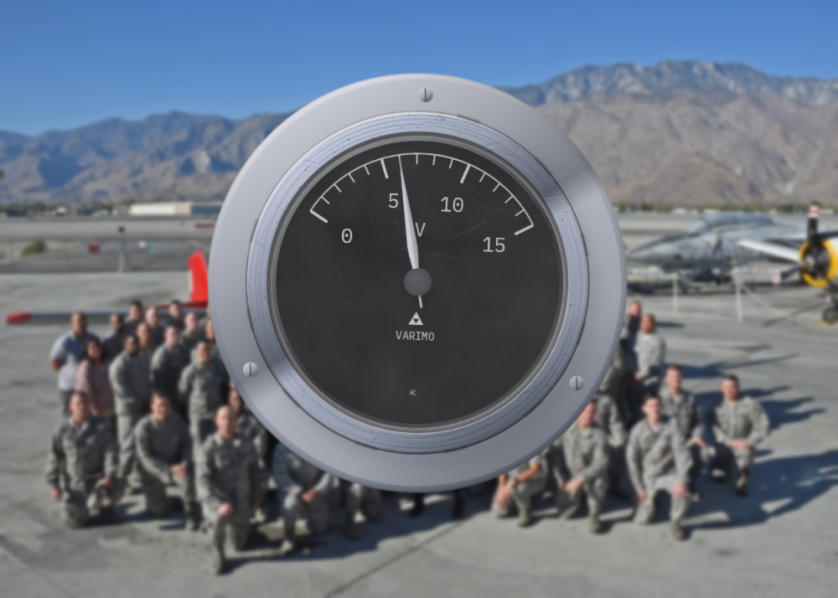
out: 6
